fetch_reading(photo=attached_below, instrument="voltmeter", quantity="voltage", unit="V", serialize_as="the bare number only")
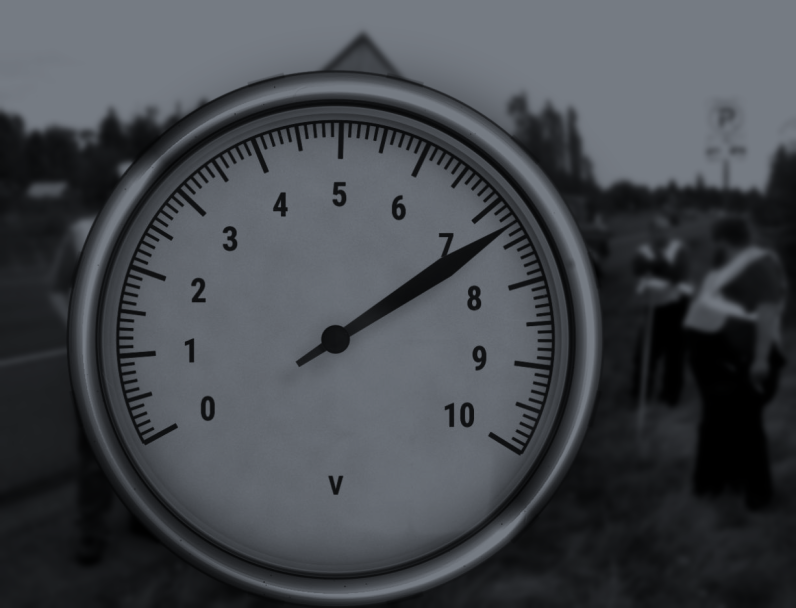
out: 7.3
